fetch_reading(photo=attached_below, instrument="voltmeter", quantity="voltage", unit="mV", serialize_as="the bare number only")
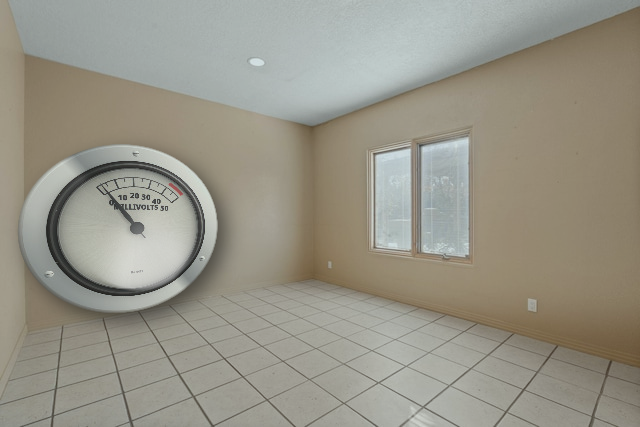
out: 2.5
